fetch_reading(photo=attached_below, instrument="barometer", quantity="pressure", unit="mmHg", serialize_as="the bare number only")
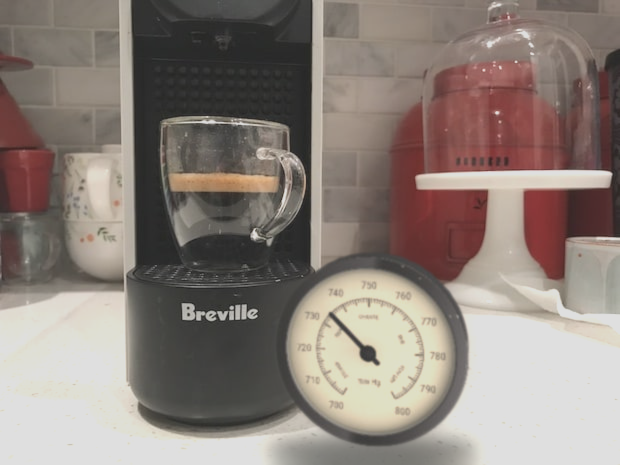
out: 735
